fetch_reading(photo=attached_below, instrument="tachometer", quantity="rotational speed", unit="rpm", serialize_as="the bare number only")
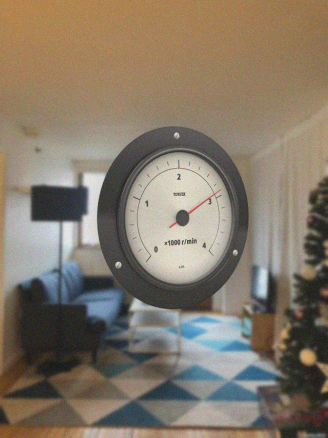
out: 2900
